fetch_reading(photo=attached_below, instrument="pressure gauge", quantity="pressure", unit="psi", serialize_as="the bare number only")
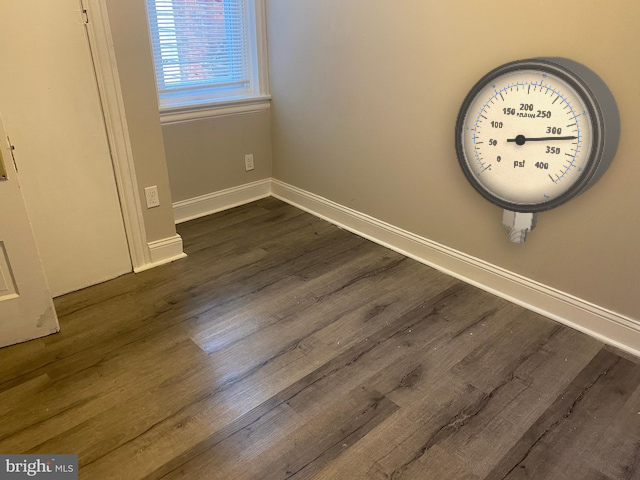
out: 320
